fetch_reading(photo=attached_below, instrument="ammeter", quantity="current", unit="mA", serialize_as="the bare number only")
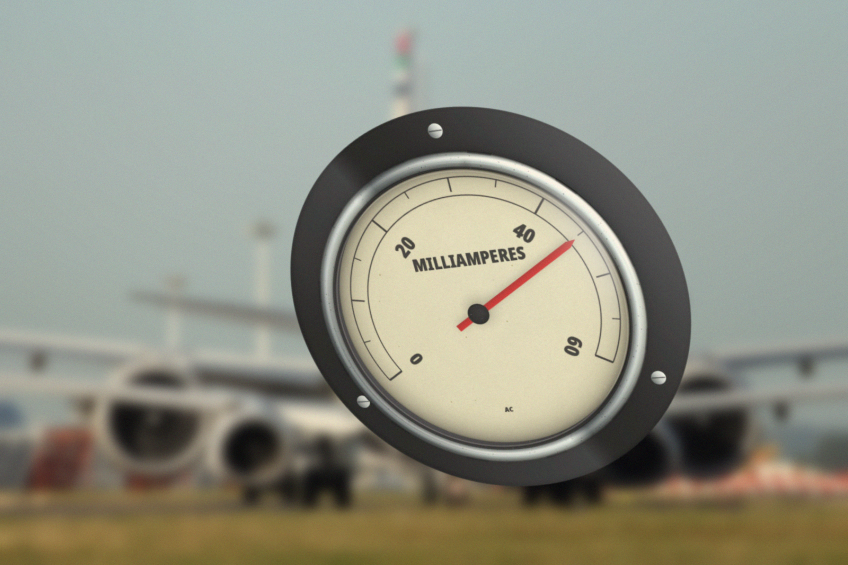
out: 45
